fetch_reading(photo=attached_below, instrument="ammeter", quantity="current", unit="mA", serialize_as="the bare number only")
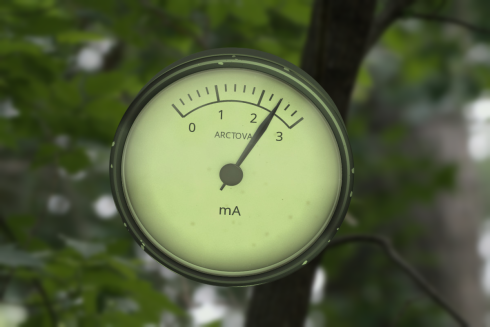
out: 2.4
